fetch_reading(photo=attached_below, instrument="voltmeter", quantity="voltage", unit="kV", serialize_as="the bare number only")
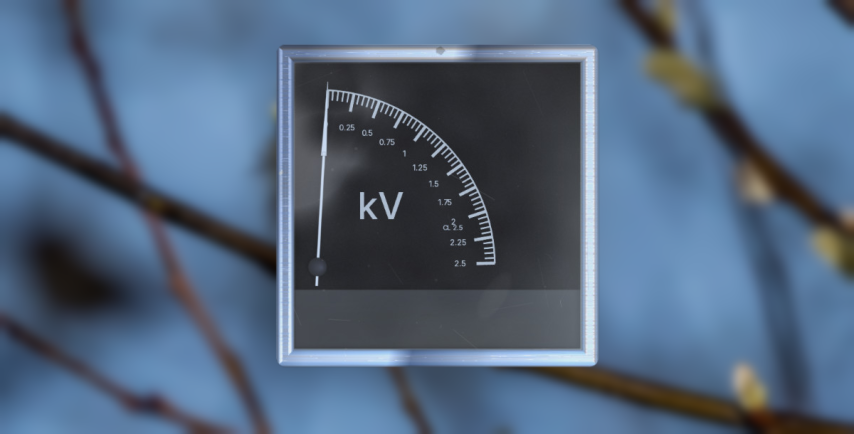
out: 0
